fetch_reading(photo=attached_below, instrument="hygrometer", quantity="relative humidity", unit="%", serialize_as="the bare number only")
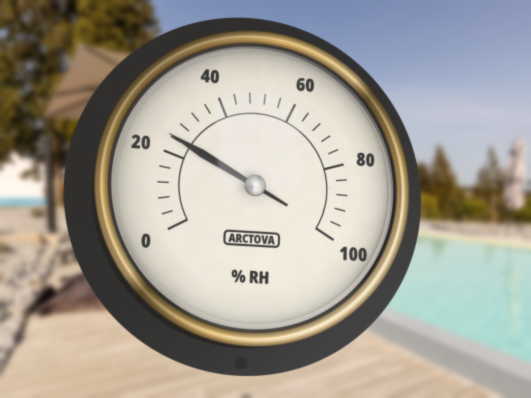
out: 24
